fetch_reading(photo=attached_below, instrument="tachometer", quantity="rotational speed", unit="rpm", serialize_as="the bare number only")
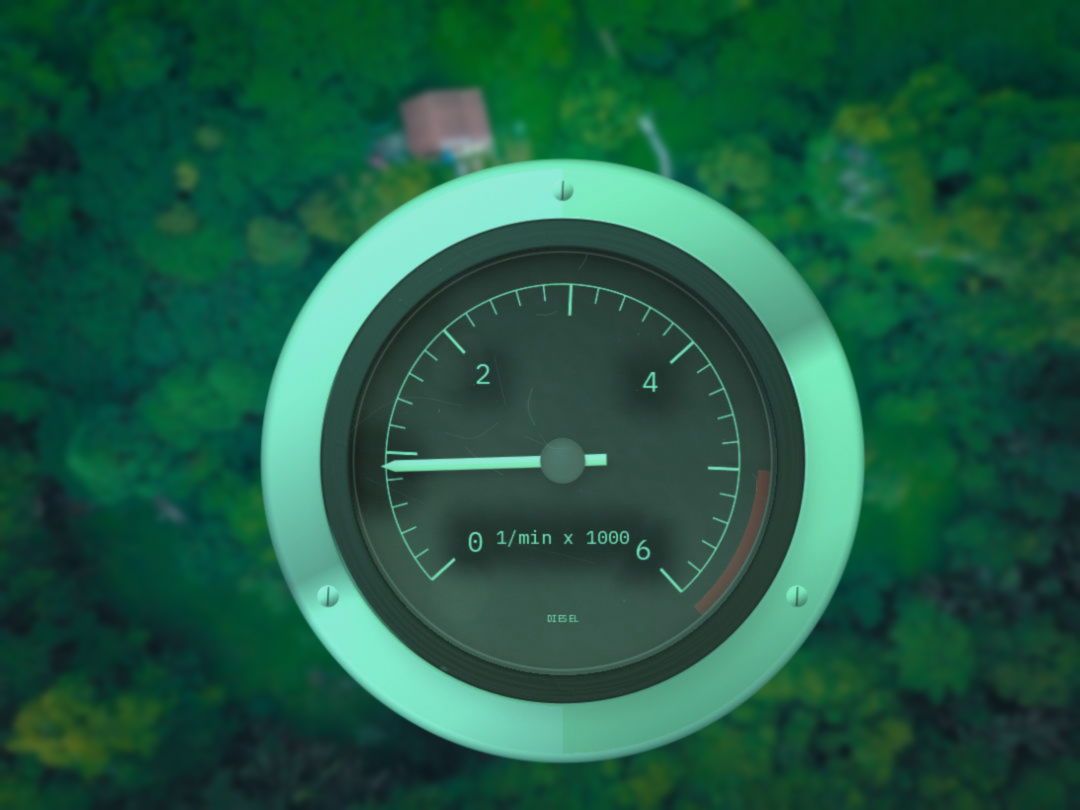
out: 900
